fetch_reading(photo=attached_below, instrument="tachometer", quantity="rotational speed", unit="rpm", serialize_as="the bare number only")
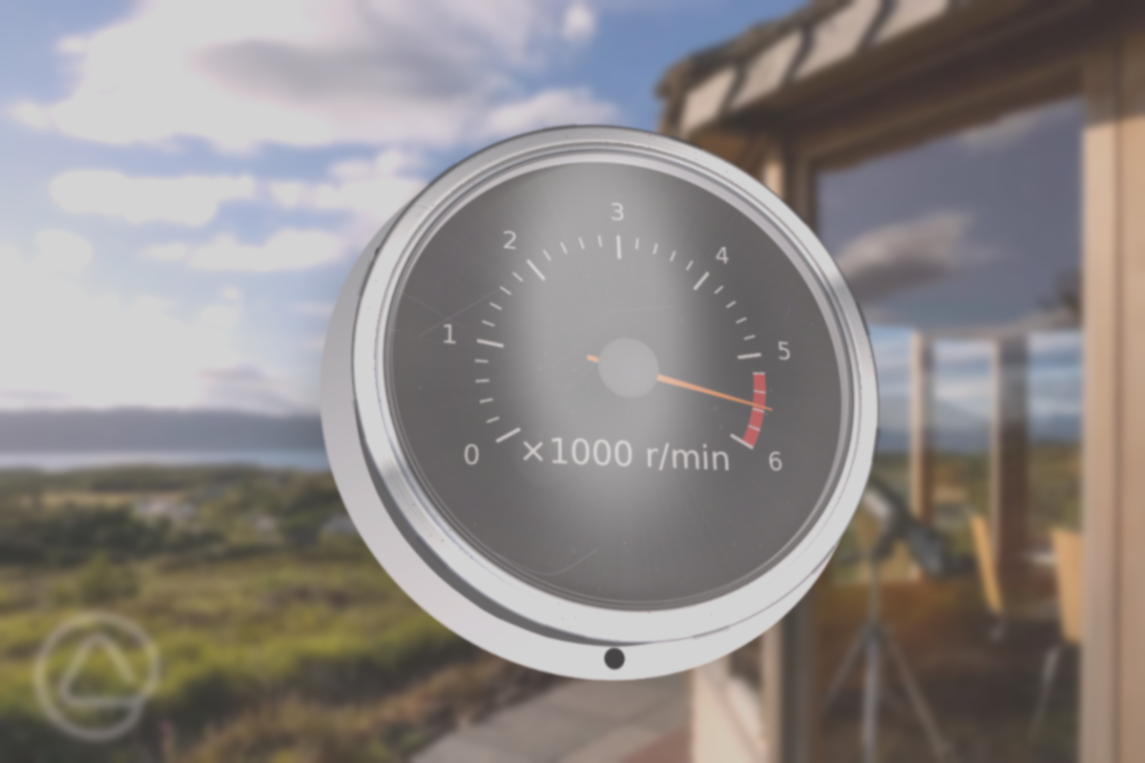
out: 5600
